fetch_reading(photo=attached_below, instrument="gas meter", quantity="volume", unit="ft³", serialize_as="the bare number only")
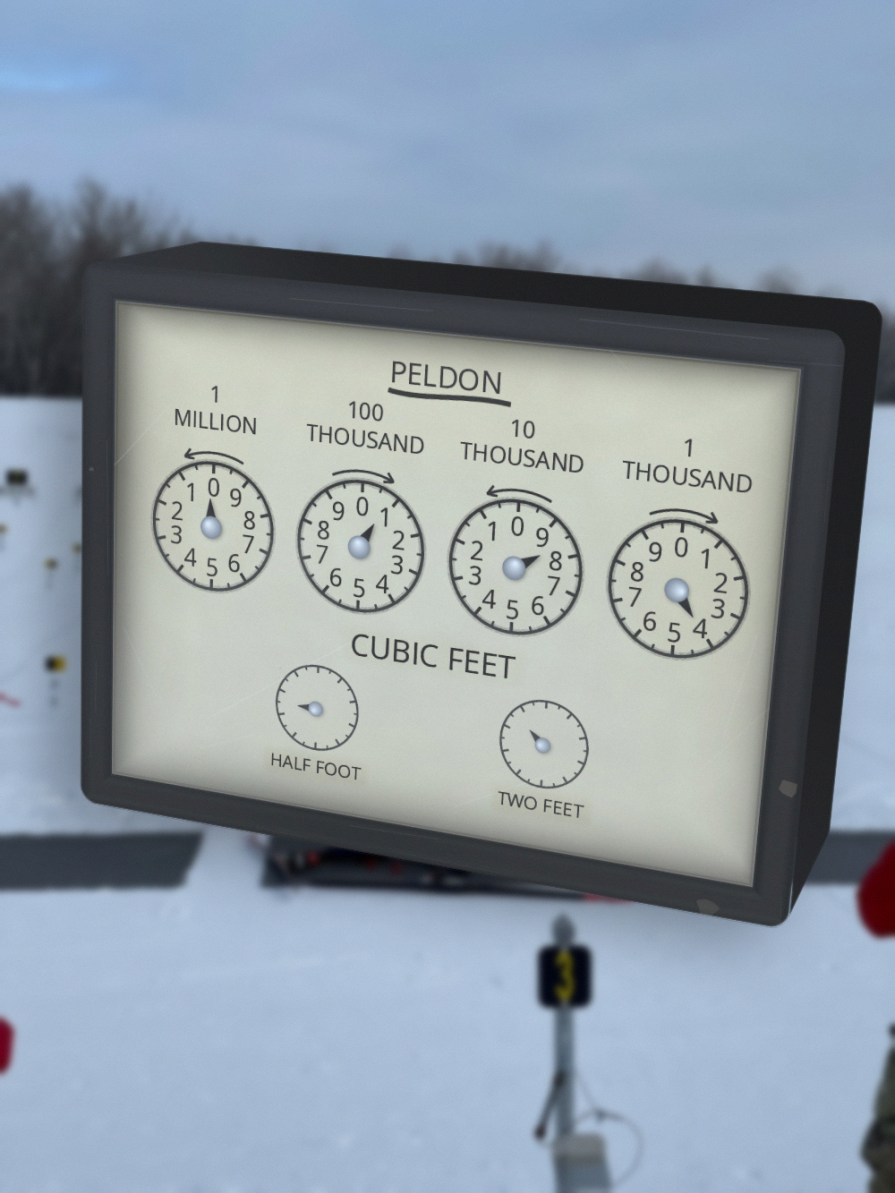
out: 8400
